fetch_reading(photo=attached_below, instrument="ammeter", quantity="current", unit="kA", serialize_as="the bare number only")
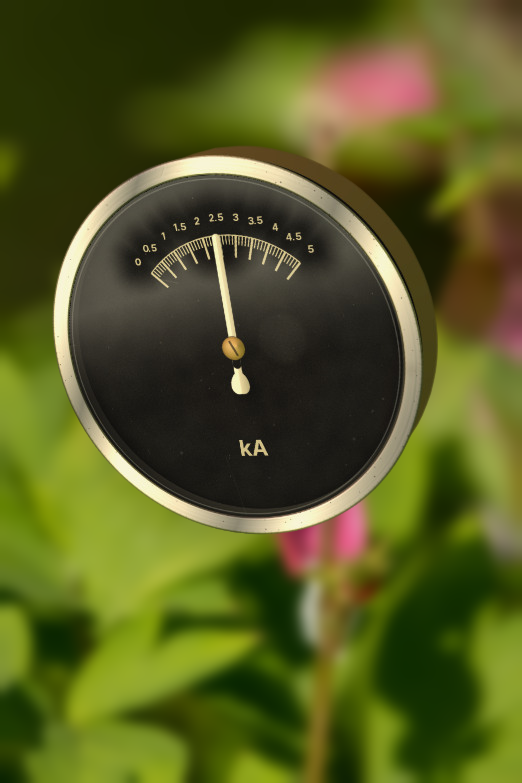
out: 2.5
